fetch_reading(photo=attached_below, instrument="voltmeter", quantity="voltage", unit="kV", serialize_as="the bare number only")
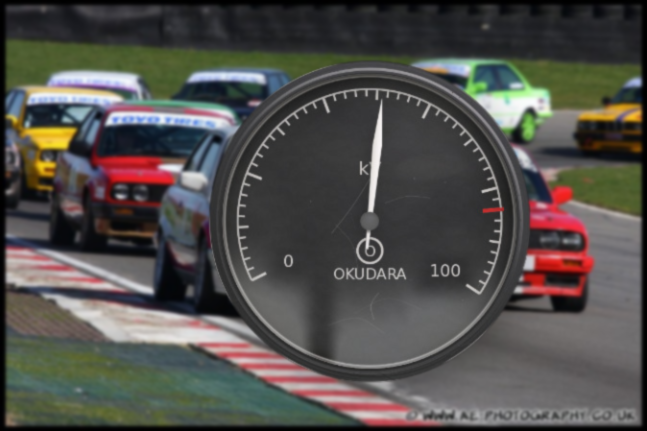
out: 51
